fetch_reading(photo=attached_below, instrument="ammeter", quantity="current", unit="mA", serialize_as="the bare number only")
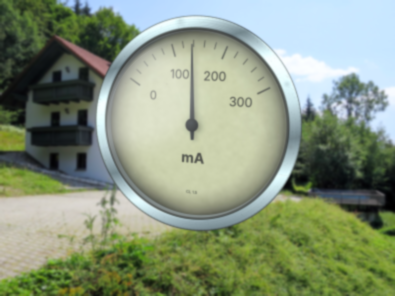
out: 140
